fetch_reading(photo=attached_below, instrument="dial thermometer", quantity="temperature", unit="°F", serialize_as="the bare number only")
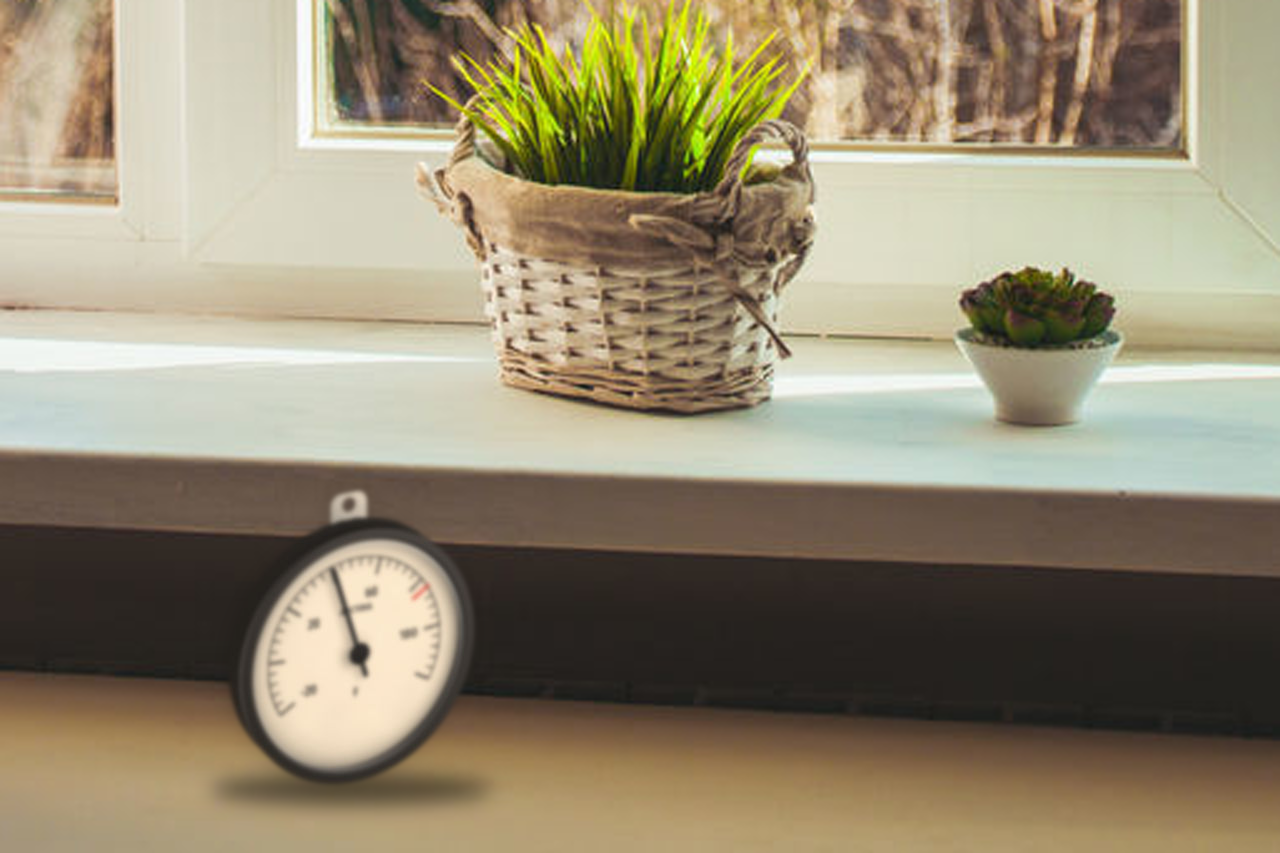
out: 40
